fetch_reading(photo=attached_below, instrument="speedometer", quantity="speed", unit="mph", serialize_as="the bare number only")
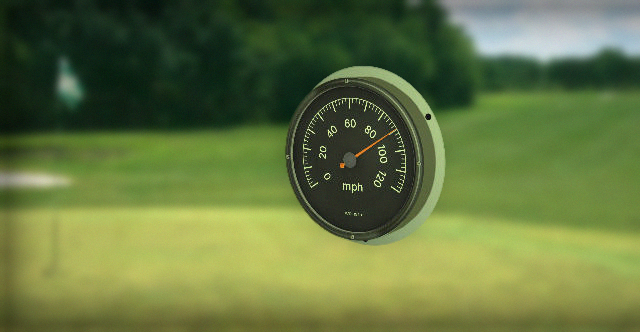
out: 90
